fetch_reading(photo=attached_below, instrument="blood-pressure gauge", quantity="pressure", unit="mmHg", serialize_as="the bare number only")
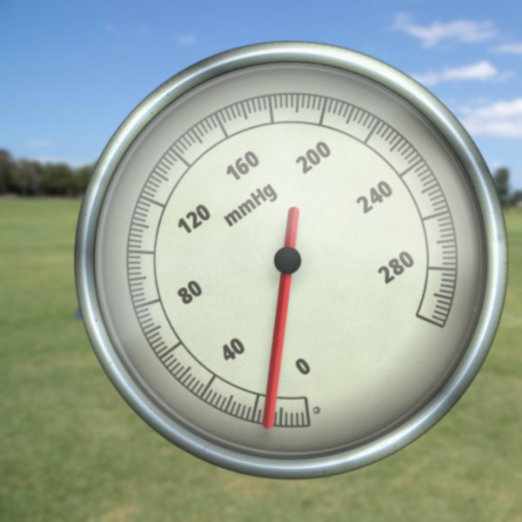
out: 14
